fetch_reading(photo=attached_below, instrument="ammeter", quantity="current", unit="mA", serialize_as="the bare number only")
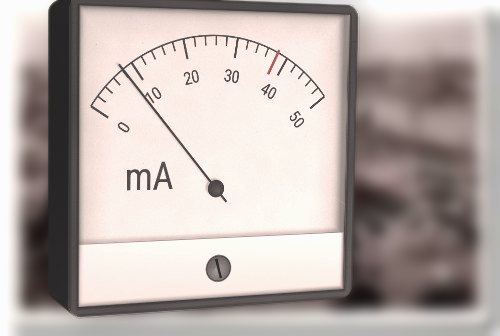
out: 8
